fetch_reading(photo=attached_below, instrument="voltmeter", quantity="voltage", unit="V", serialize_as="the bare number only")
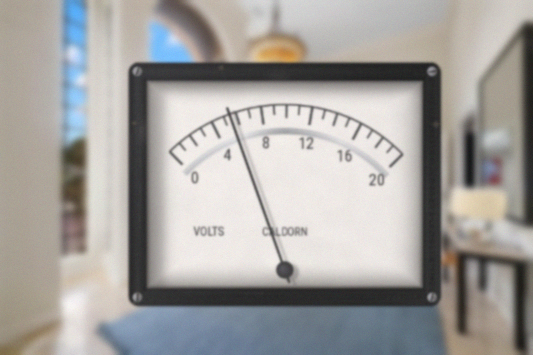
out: 5.5
